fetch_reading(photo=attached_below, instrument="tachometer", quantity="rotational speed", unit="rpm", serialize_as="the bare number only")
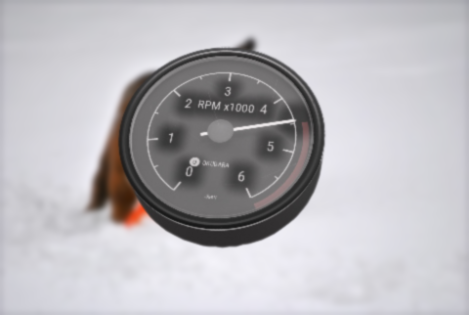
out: 4500
